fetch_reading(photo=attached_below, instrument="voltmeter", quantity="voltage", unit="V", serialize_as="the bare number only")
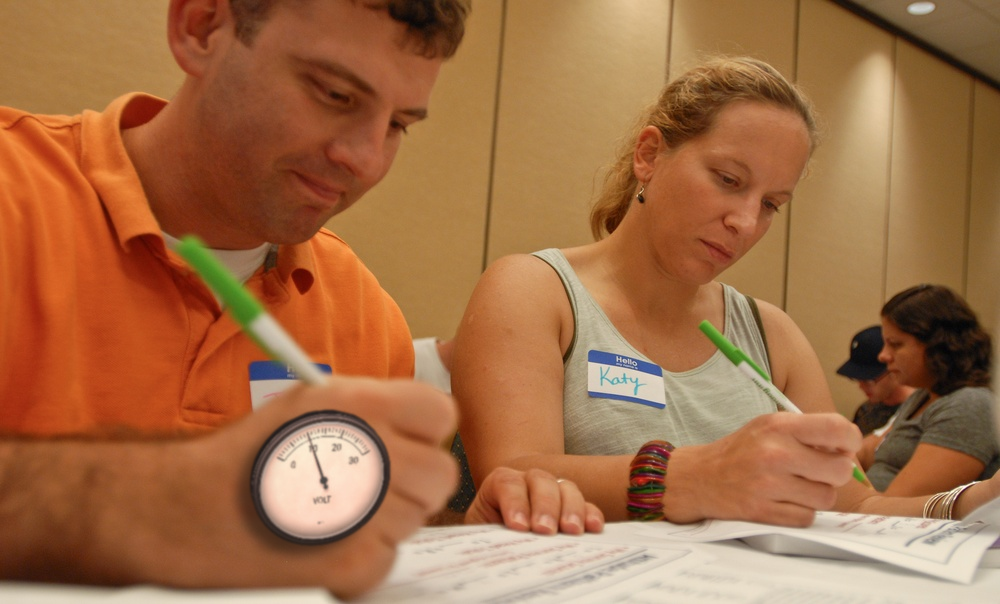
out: 10
